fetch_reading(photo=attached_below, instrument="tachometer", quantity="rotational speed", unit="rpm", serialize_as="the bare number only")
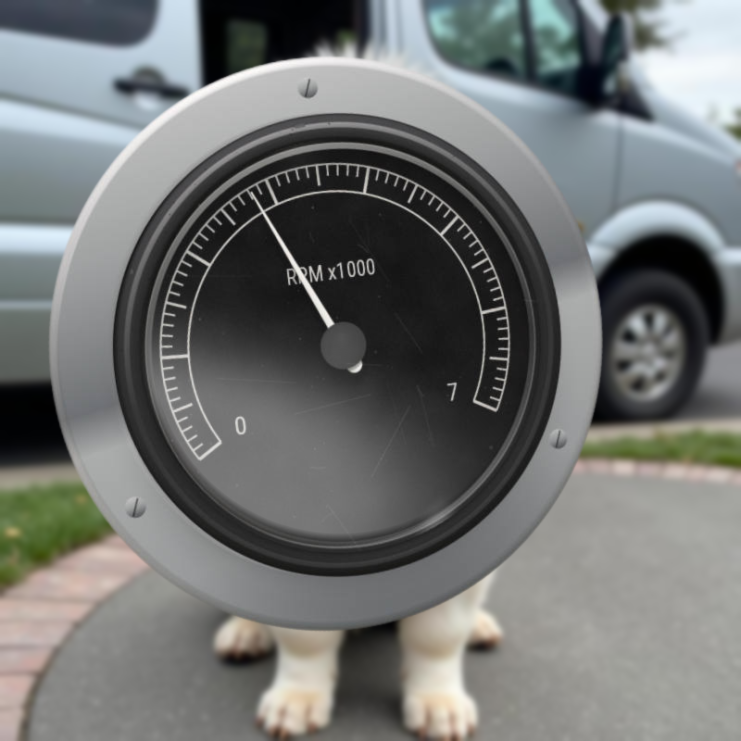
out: 2800
